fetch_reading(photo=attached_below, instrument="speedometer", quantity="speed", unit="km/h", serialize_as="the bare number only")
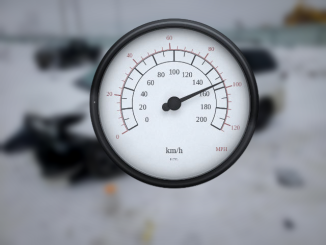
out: 155
